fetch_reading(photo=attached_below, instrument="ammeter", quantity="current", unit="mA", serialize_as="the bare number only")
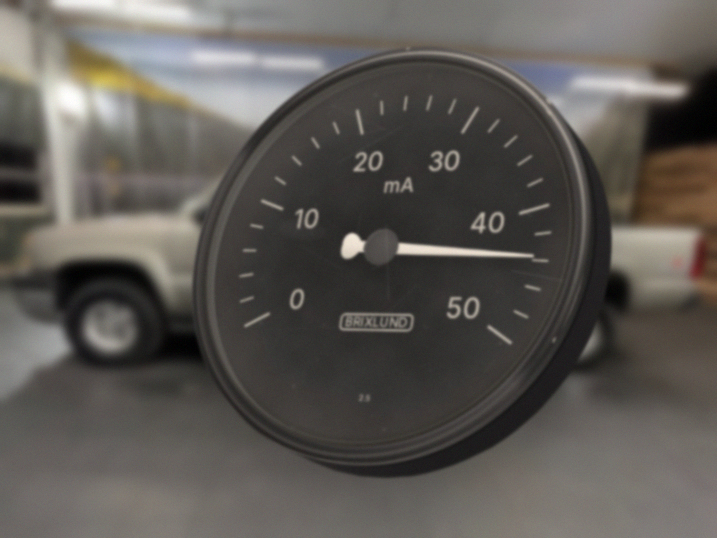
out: 44
